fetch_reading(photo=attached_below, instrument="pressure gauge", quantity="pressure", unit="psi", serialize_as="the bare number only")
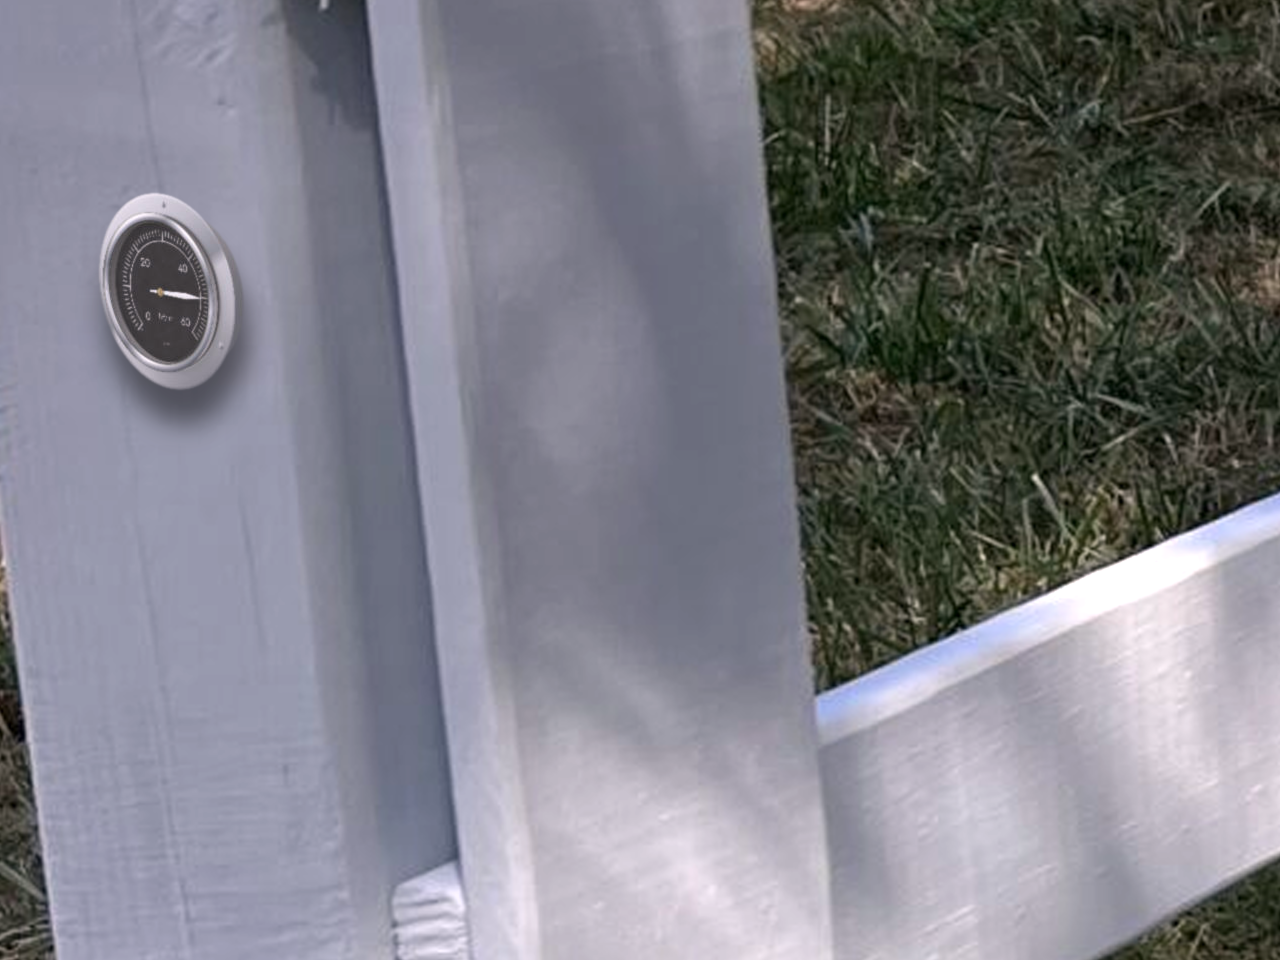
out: 50
